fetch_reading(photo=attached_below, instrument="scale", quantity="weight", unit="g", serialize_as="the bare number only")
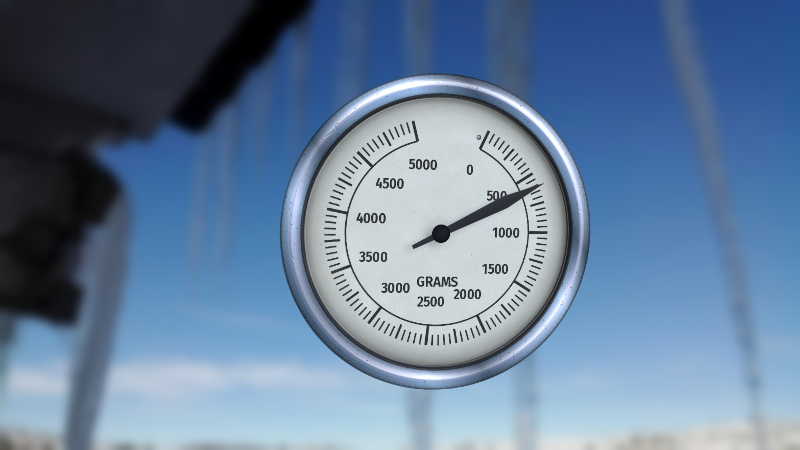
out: 600
